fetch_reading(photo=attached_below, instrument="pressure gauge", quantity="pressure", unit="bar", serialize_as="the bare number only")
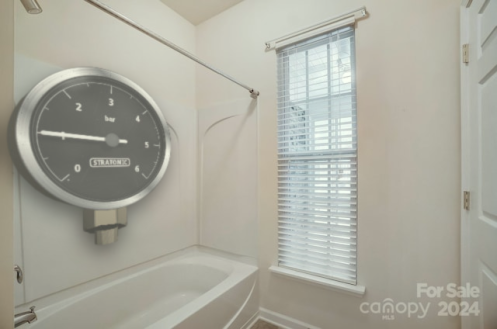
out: 1
